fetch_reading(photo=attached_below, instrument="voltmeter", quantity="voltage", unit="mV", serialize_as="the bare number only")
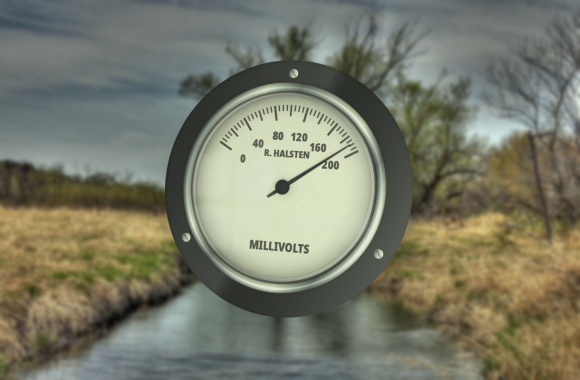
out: 190
